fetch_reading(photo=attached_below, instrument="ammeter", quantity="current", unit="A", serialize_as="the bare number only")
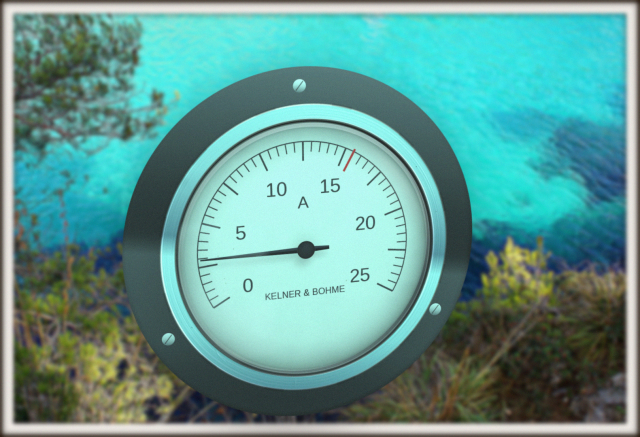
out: 3
